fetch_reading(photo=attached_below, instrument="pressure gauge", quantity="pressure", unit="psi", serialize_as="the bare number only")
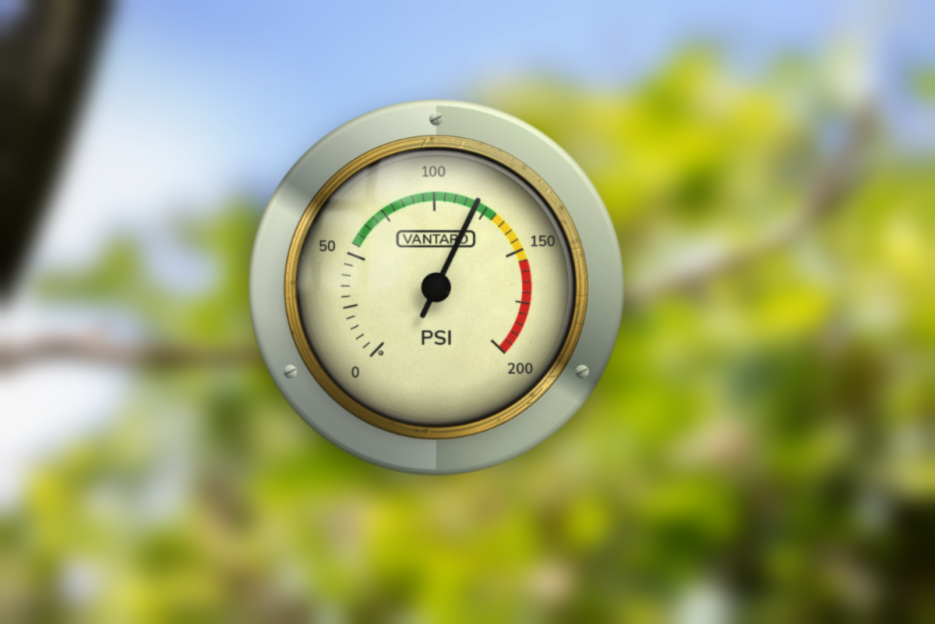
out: 120
